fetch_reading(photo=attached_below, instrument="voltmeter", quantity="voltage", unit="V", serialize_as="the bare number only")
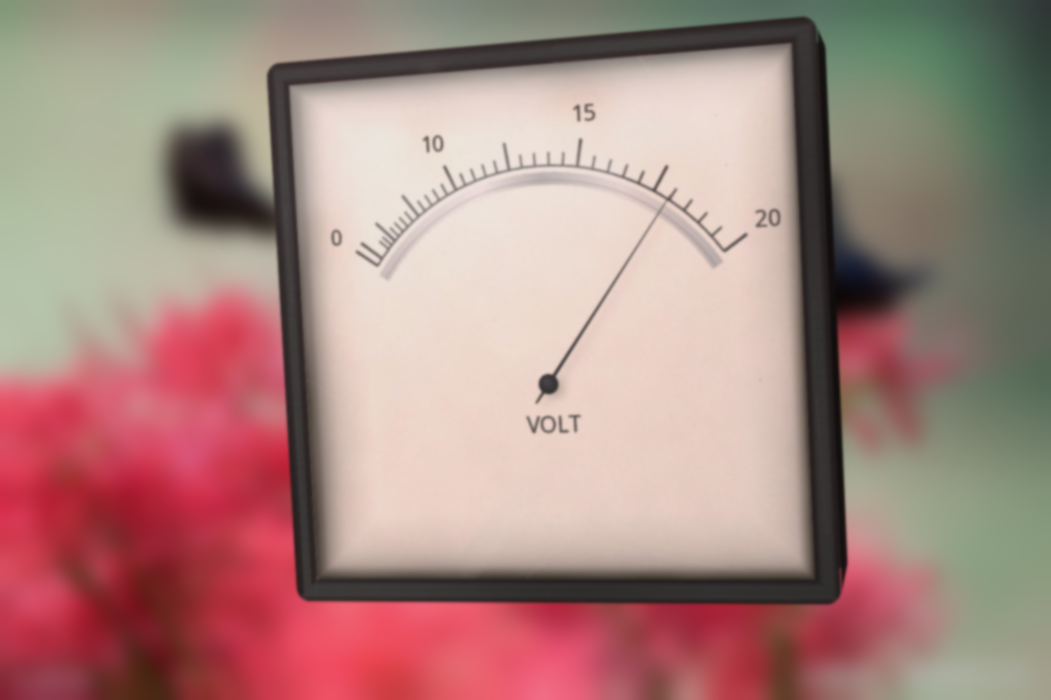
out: 18
